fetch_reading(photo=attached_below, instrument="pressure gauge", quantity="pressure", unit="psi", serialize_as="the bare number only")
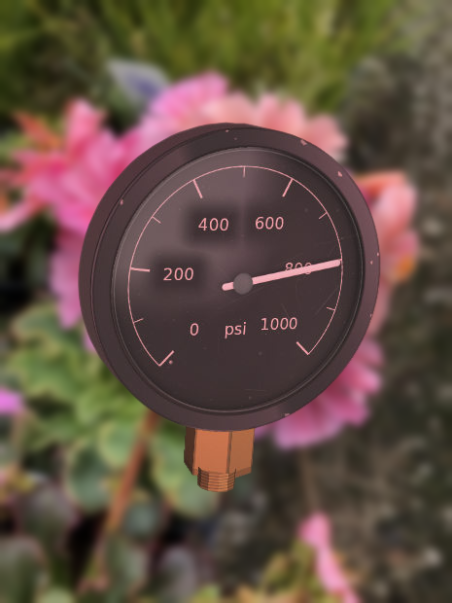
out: 800
